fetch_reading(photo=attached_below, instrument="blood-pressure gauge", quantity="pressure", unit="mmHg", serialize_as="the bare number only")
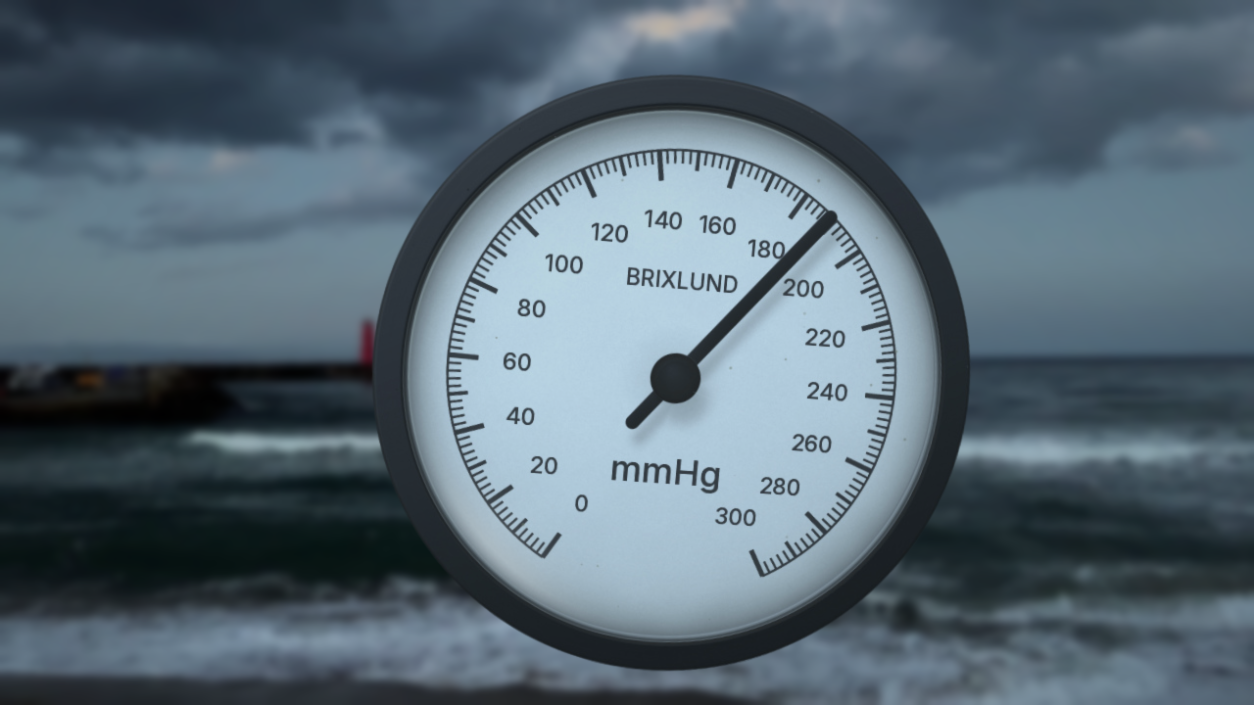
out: 188
